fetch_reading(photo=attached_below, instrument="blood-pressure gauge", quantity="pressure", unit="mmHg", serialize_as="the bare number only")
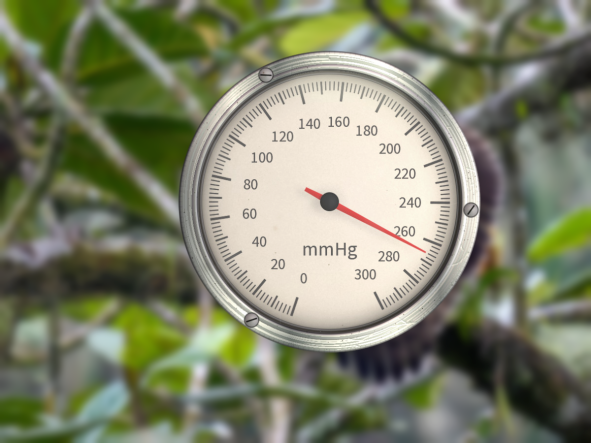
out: 266
